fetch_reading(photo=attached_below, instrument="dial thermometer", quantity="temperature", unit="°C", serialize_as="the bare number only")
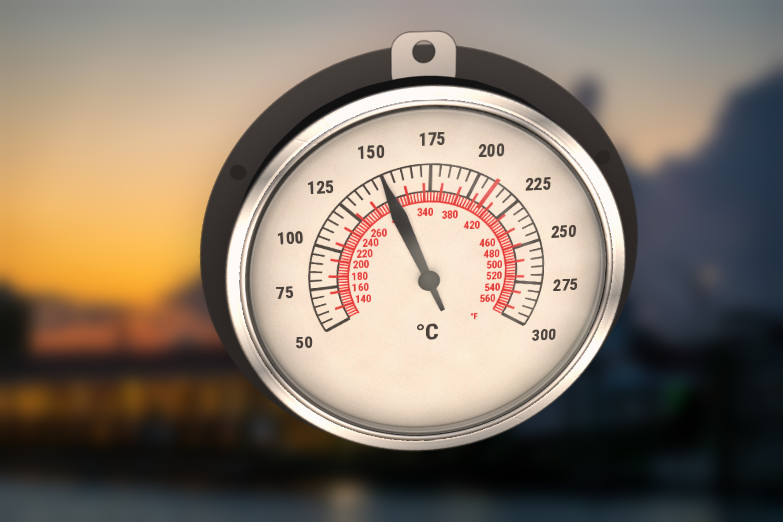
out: 150
